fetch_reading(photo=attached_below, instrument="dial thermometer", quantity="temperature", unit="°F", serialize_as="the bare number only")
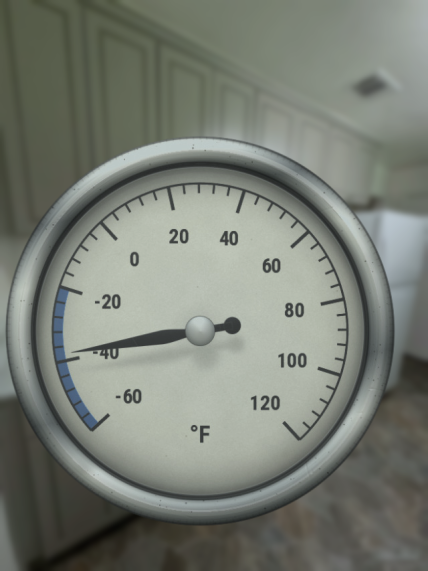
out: -38
